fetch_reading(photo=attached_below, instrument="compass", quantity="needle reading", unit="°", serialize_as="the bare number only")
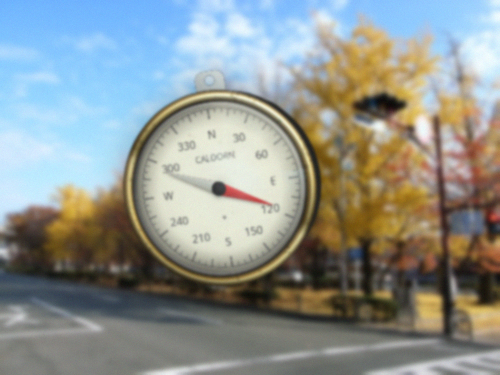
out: 115
